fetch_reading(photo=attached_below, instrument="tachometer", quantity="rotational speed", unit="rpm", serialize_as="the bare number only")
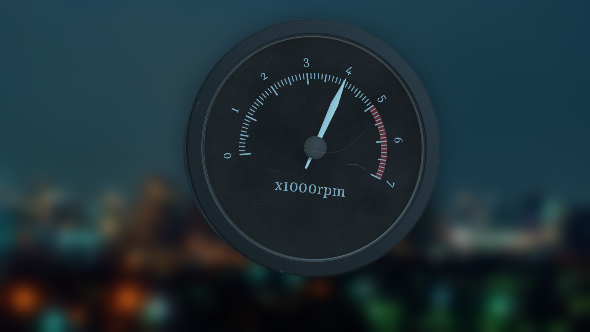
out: 4000
